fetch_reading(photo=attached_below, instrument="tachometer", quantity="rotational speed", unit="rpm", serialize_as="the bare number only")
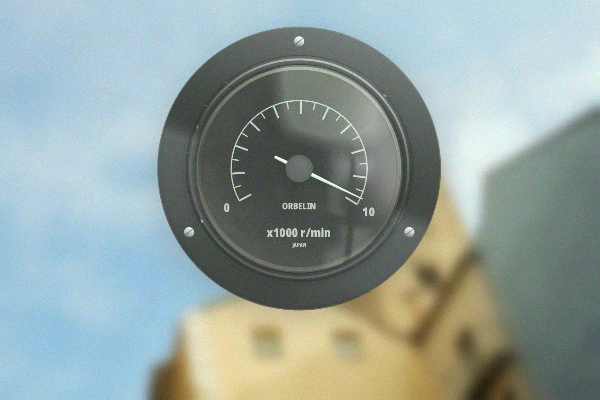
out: 9750
